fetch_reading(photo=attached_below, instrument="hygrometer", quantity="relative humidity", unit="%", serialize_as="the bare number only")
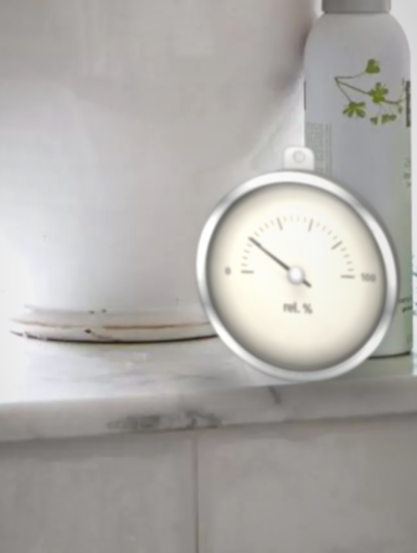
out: 20
